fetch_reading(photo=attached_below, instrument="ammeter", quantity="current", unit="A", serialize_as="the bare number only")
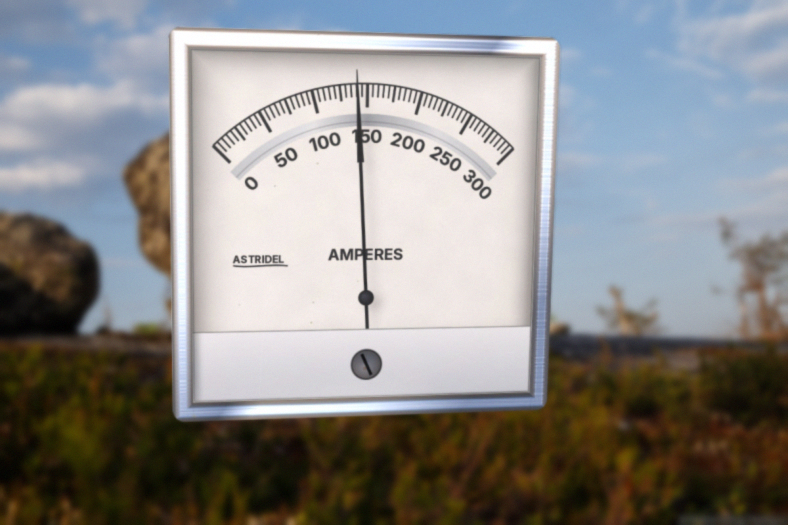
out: 140
